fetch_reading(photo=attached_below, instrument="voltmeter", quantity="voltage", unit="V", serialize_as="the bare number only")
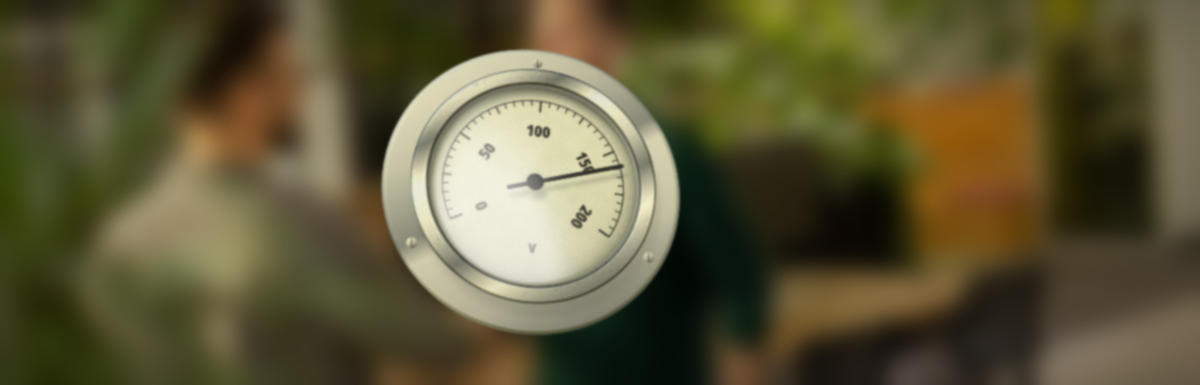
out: 160
